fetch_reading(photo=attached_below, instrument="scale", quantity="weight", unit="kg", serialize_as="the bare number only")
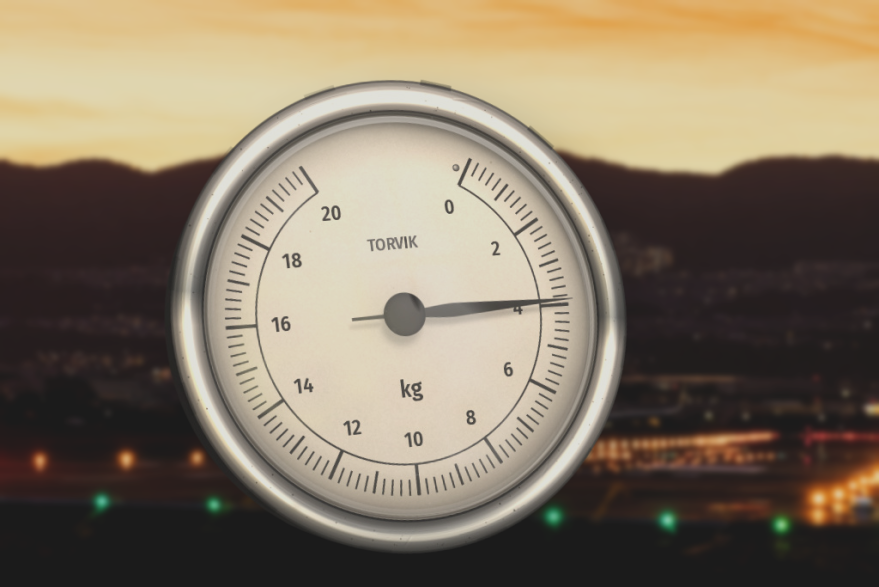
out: 3.9
